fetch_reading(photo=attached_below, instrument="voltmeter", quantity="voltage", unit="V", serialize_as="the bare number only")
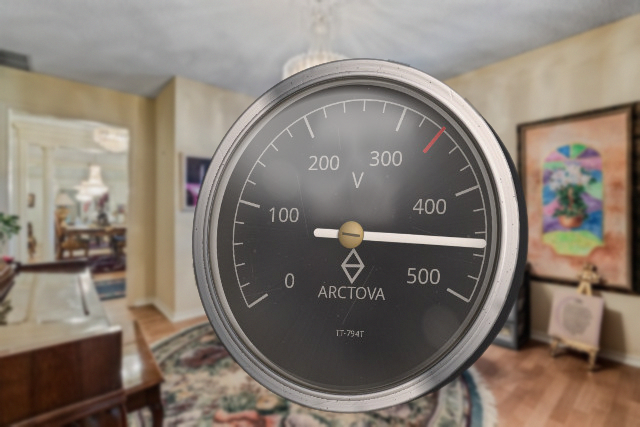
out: 450
